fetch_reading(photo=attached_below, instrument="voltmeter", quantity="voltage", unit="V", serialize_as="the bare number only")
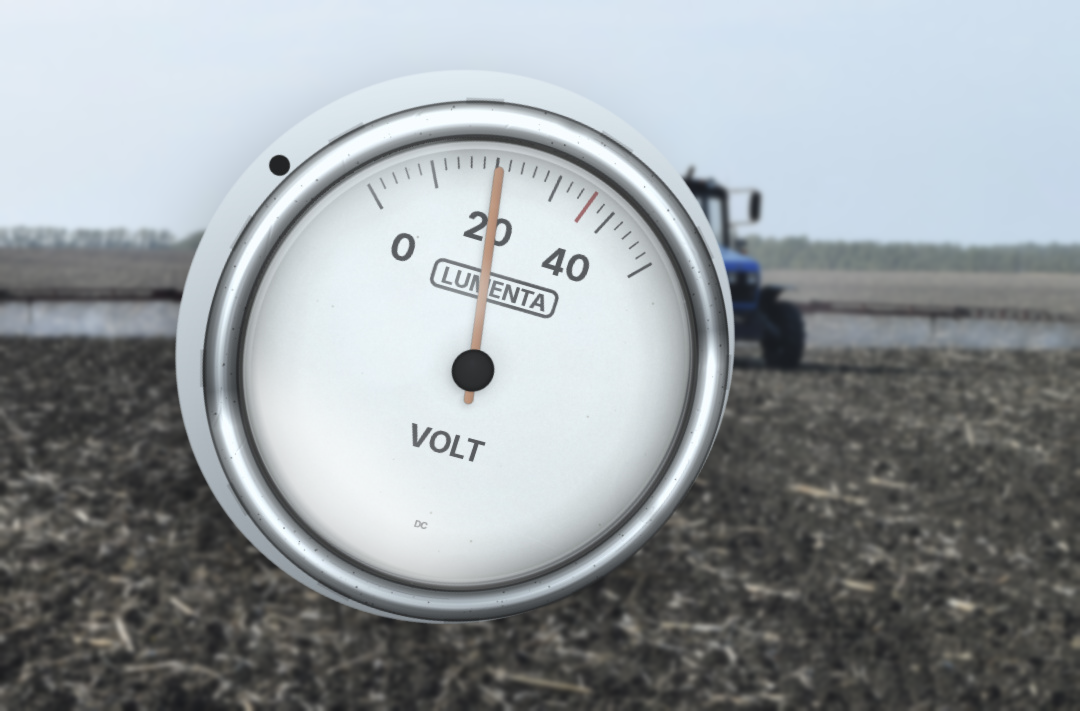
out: 20
